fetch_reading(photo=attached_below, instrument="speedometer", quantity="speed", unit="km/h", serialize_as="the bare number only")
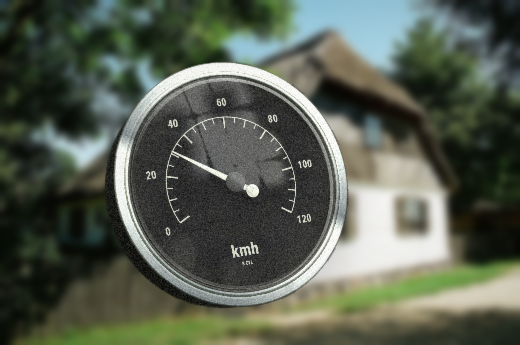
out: 30
